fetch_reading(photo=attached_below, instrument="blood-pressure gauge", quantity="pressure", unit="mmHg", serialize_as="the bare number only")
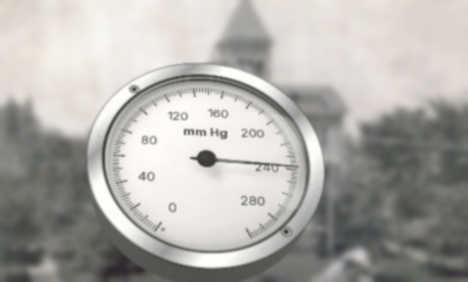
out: 240
